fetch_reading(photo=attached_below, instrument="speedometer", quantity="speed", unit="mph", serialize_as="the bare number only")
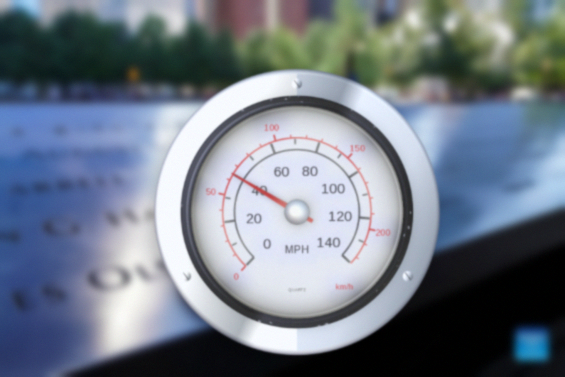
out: 40
